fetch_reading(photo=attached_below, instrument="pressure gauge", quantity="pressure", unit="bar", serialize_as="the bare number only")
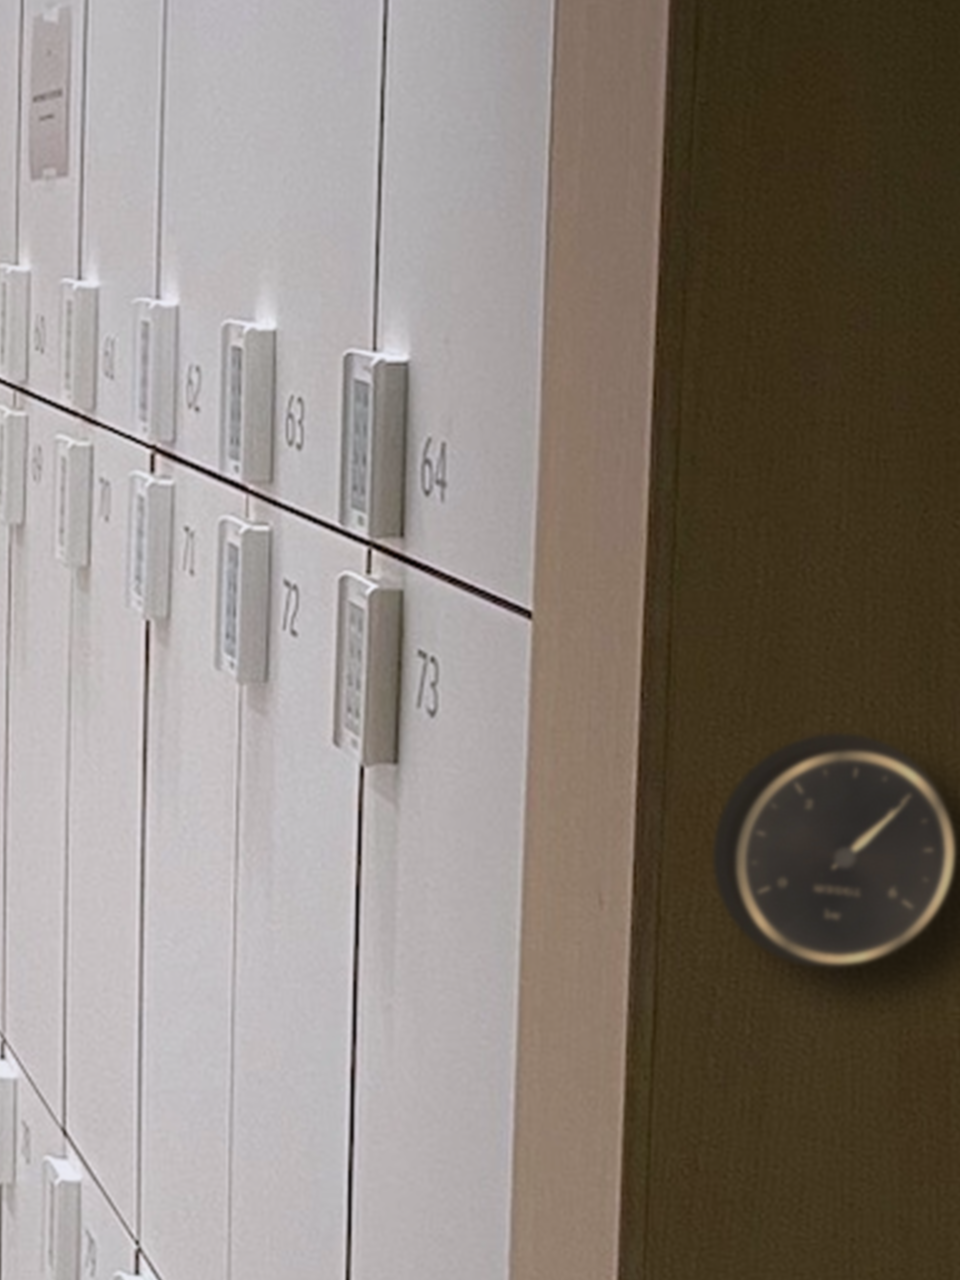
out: 4
